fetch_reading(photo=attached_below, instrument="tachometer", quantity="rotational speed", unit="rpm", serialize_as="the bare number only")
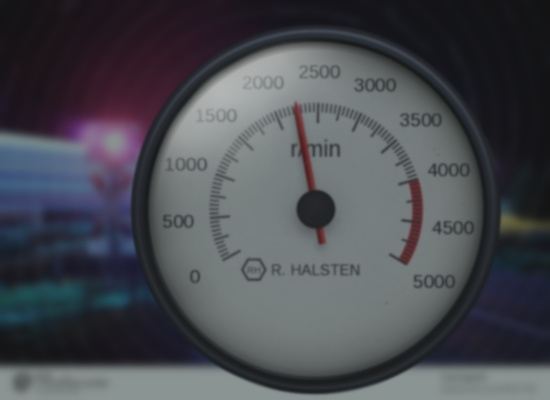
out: 2250
